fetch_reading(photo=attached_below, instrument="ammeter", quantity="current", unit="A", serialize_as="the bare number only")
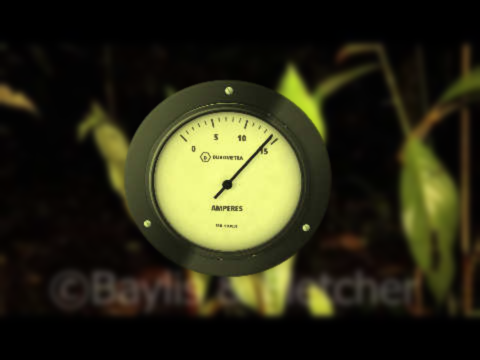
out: 14
